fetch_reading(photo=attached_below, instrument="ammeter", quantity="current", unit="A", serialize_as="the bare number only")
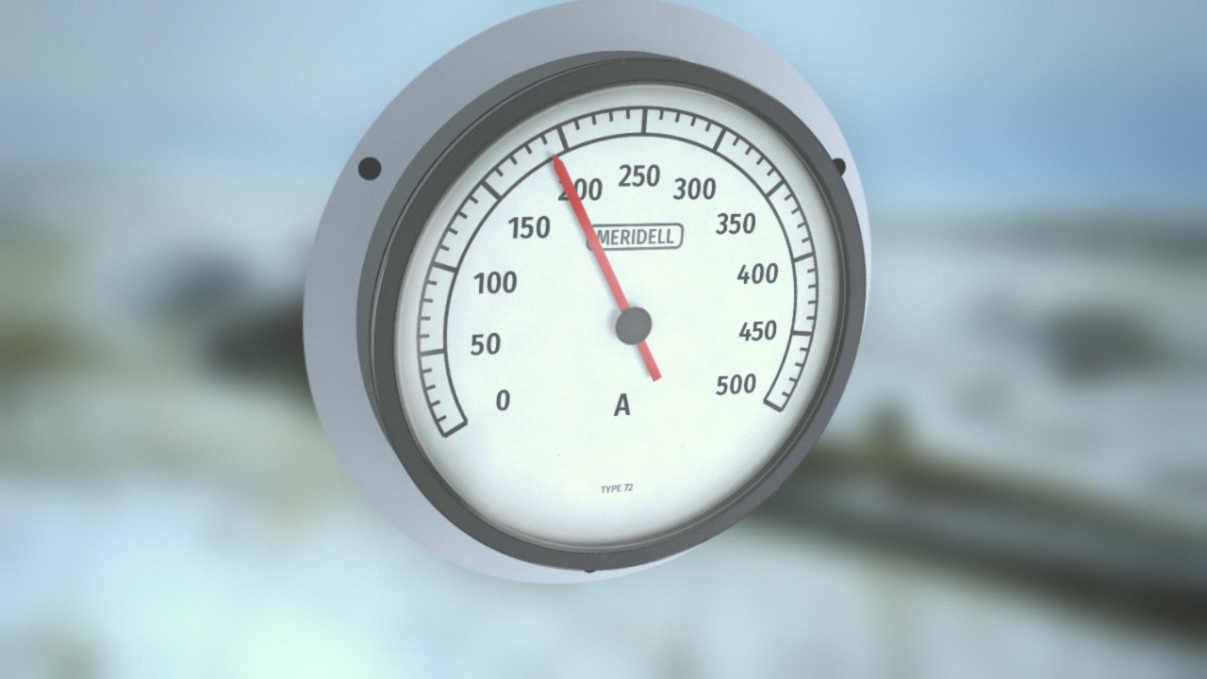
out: 190
